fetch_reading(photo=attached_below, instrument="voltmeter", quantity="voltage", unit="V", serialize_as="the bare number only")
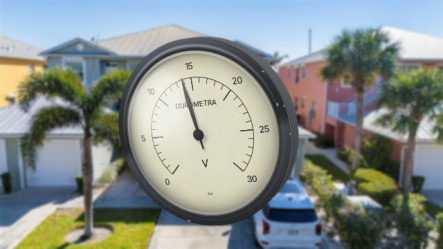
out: 14
